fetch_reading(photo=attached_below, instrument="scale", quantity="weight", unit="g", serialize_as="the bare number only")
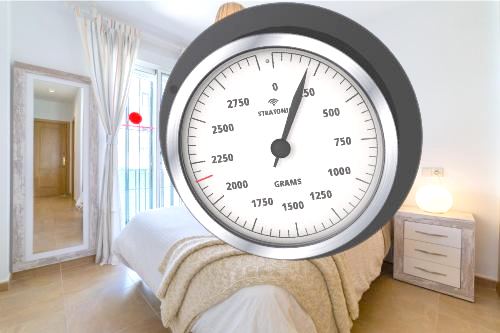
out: 200
